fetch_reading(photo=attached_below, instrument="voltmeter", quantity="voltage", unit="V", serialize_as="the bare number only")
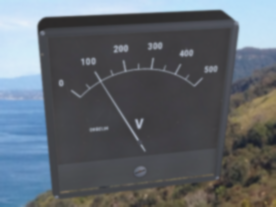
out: 100
